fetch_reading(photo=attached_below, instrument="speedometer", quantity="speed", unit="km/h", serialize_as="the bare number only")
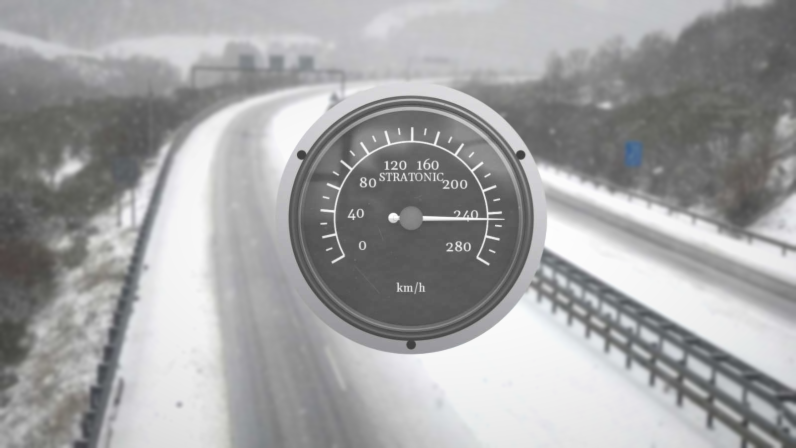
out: 245
